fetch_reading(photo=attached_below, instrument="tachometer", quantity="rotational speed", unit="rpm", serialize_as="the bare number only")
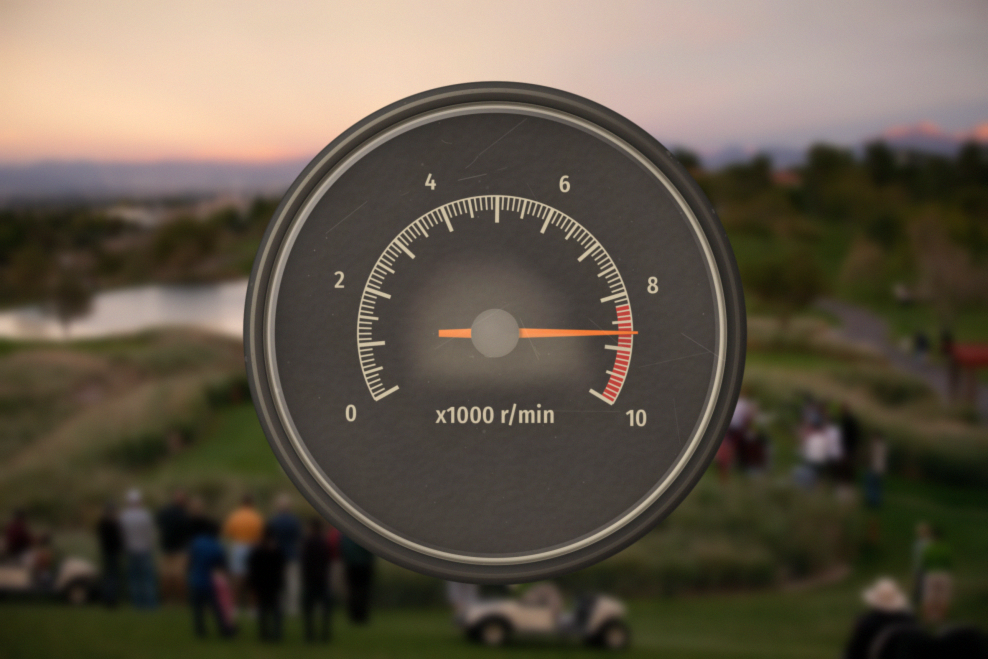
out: 8700
